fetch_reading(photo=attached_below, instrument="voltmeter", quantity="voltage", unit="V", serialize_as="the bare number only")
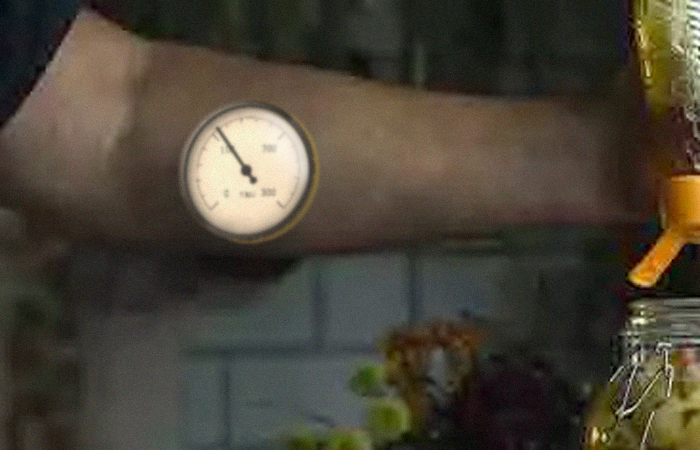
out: 110
